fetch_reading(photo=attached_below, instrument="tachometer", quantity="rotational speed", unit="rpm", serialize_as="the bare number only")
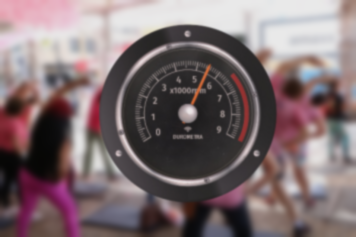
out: 5500
